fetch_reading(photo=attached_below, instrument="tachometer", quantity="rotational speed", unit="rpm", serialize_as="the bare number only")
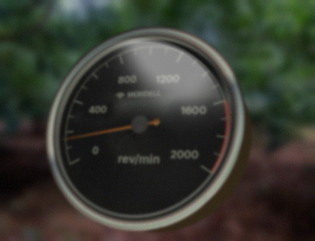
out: 150
